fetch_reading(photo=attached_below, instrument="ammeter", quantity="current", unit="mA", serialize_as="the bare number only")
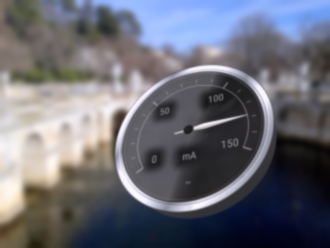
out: 130
